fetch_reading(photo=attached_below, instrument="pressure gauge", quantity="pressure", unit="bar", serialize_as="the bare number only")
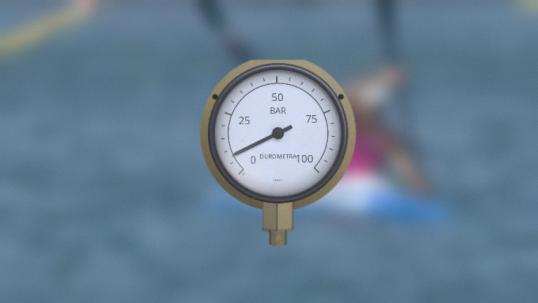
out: 7.5
